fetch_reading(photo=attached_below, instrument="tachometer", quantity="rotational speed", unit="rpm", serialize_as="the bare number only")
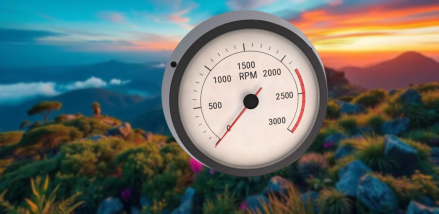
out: 0
